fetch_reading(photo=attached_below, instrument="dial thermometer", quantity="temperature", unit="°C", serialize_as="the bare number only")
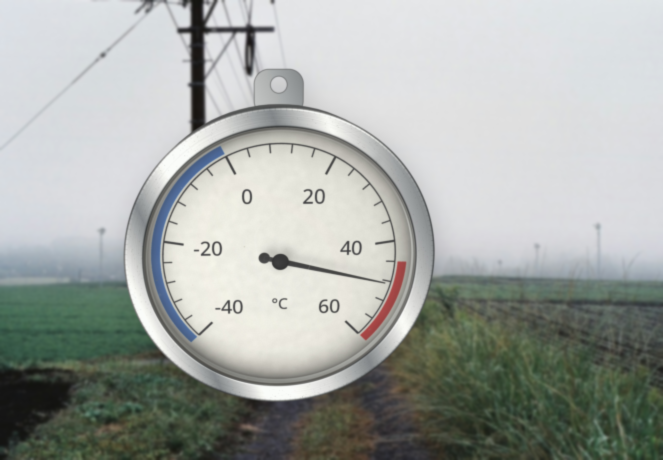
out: 48
